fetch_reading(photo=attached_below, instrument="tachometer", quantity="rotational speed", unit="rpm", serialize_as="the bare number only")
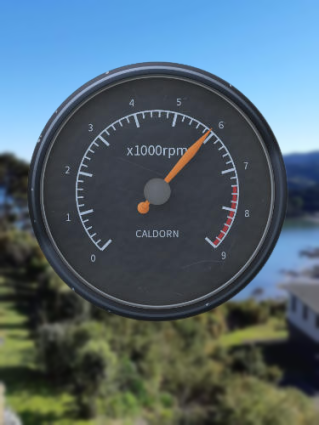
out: 5900
